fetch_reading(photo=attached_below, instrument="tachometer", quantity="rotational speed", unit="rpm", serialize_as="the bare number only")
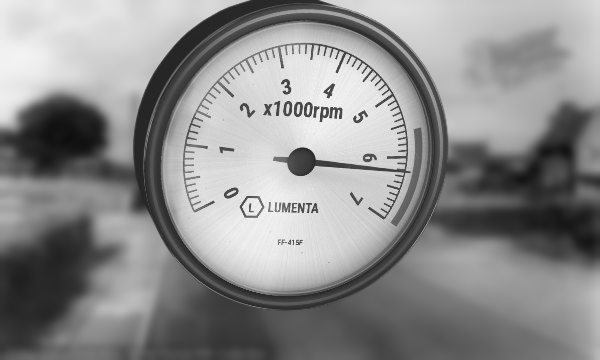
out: 6200
